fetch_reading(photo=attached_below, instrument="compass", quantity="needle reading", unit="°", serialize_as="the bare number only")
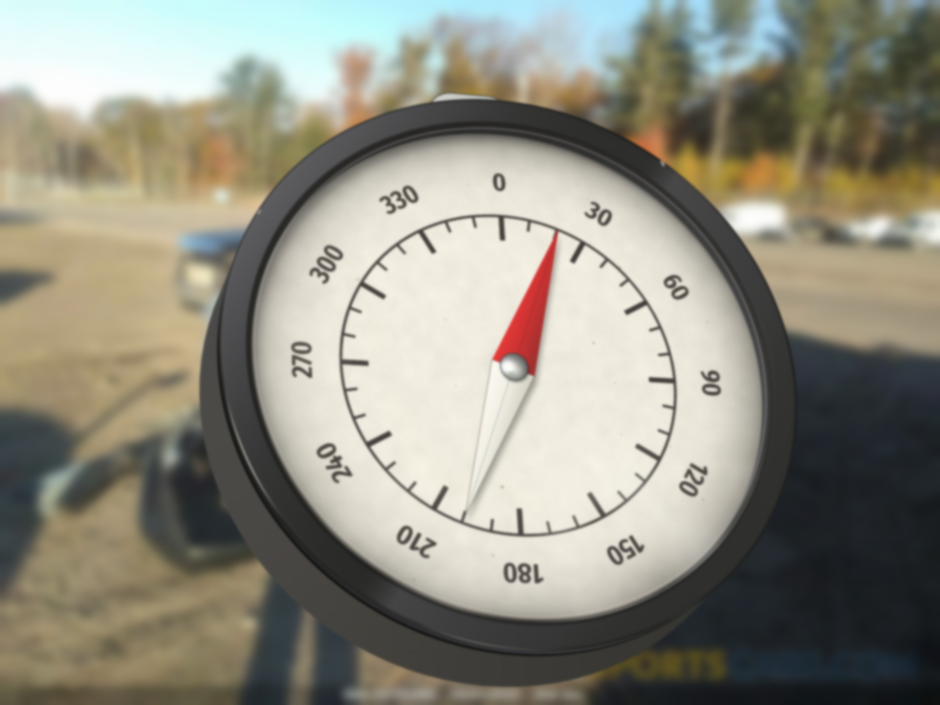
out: 20
